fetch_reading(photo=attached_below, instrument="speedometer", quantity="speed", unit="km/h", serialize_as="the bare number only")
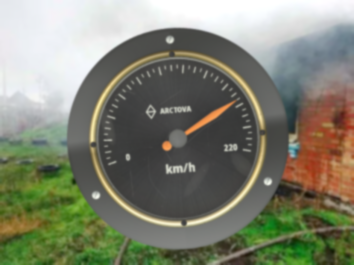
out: 175
